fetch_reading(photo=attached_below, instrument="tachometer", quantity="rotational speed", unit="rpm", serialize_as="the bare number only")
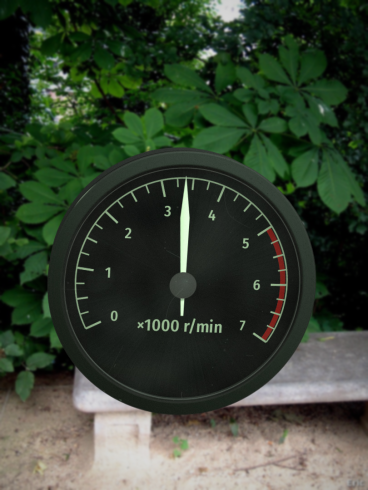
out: 3375
